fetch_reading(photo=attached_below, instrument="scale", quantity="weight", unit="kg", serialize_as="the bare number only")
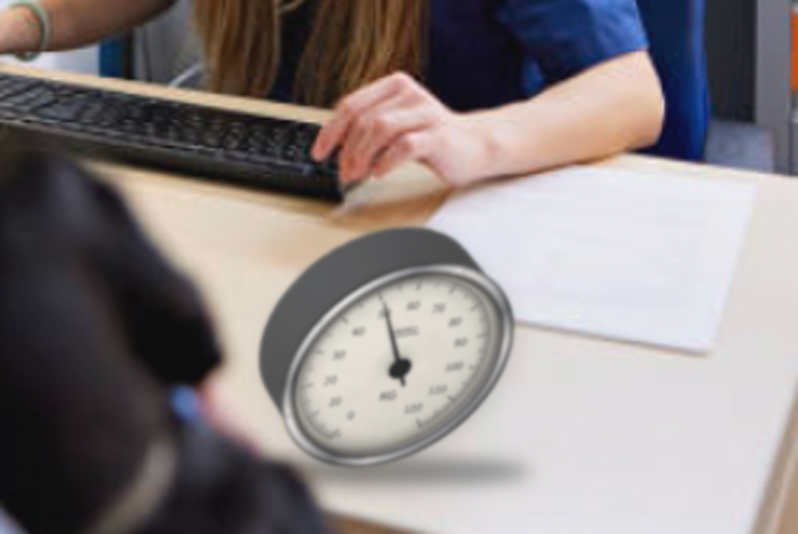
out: 50
